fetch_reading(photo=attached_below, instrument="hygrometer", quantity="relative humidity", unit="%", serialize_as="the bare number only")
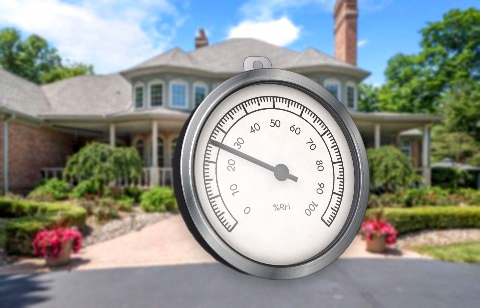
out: 25
